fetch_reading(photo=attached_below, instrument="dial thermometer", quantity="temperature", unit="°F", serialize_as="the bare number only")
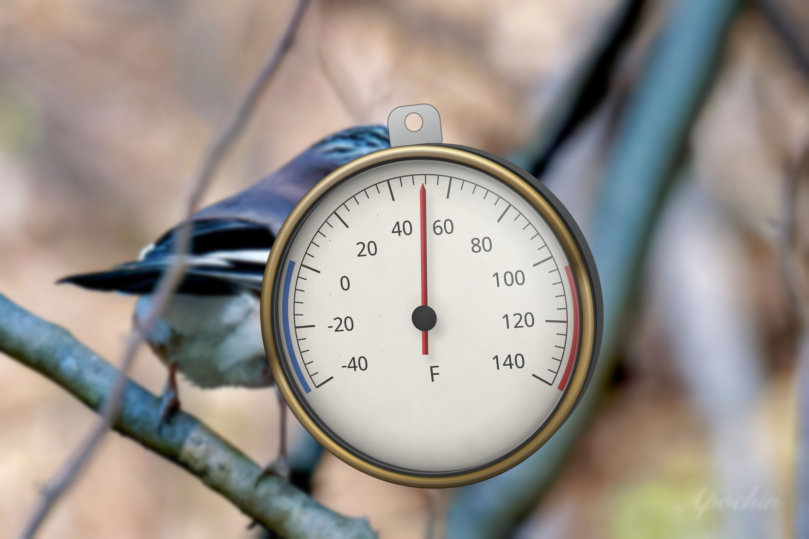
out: 52
